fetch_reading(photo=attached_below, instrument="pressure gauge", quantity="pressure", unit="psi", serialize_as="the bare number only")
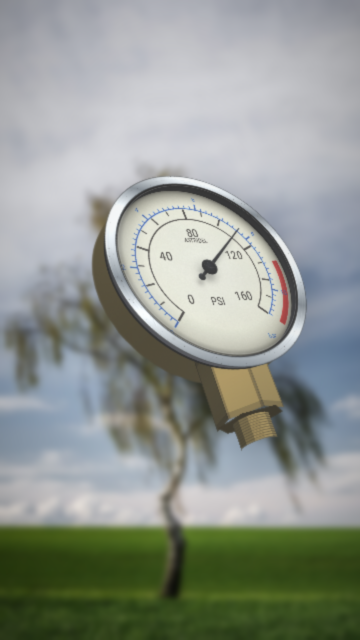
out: 110
